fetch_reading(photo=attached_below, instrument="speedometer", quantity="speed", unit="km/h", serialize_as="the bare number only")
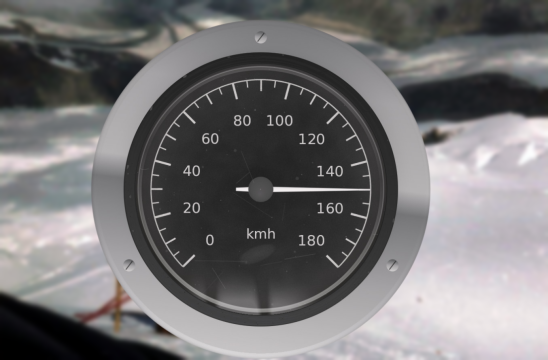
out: 150
